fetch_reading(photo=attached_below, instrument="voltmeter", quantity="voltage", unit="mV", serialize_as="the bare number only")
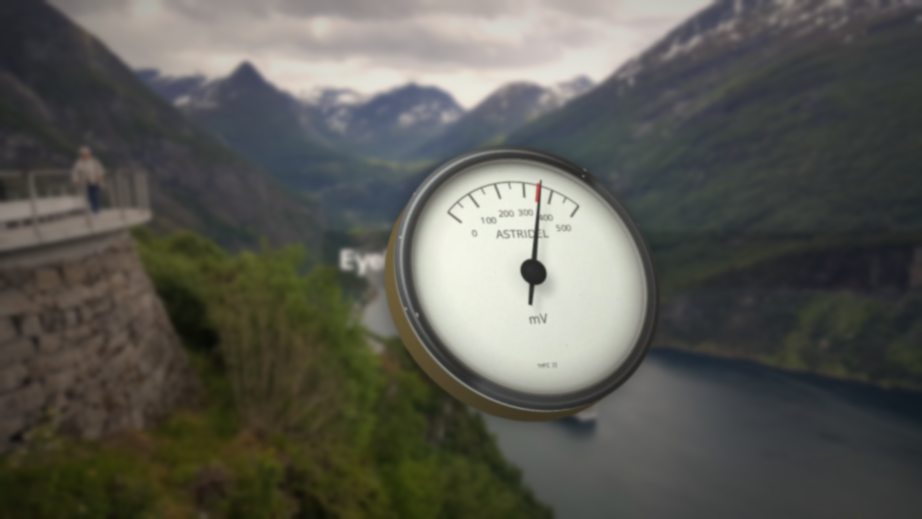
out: 350
